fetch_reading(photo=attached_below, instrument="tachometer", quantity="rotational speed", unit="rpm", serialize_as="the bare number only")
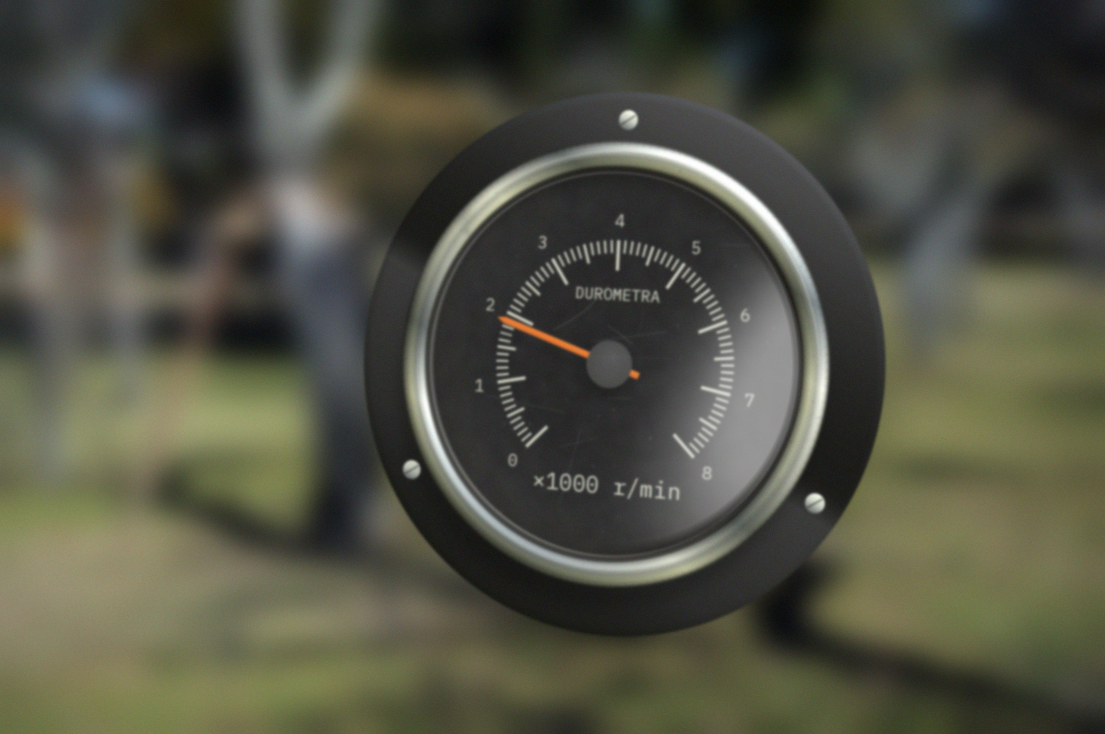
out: 1900
